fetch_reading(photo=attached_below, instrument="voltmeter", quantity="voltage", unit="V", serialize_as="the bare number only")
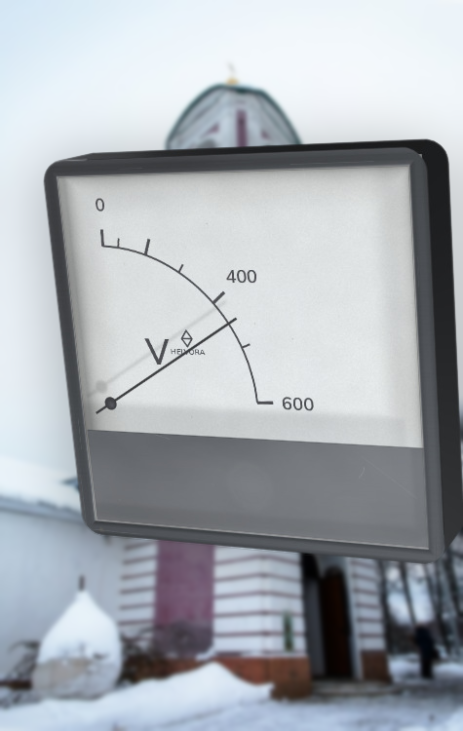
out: 450
